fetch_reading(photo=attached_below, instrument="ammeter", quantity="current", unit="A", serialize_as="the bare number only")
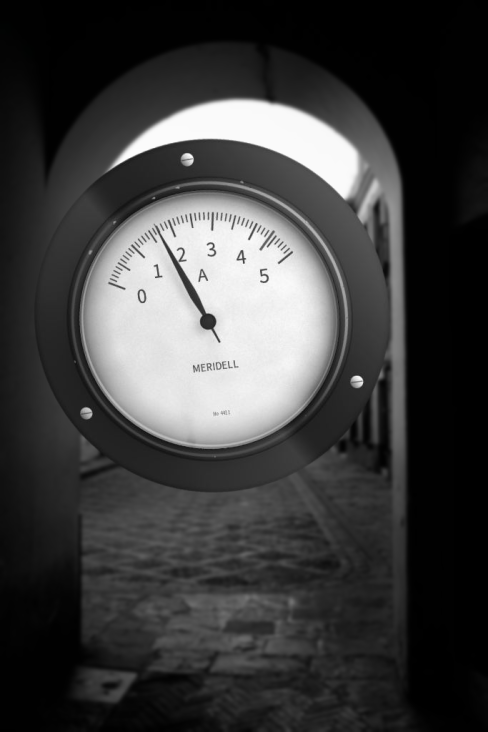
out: 1.7
